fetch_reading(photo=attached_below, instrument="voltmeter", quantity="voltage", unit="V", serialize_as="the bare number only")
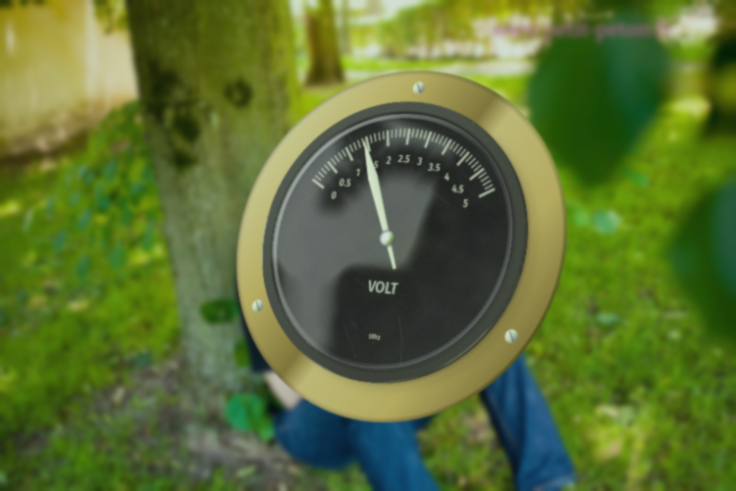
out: 1.5
